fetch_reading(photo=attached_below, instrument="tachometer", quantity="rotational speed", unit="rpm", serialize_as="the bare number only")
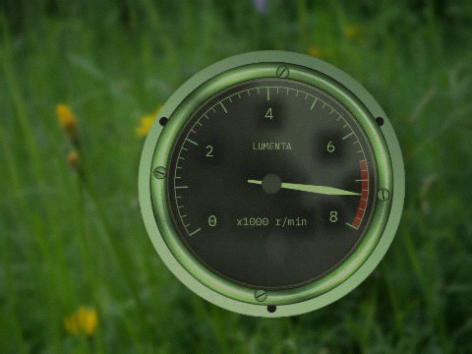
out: 7300
